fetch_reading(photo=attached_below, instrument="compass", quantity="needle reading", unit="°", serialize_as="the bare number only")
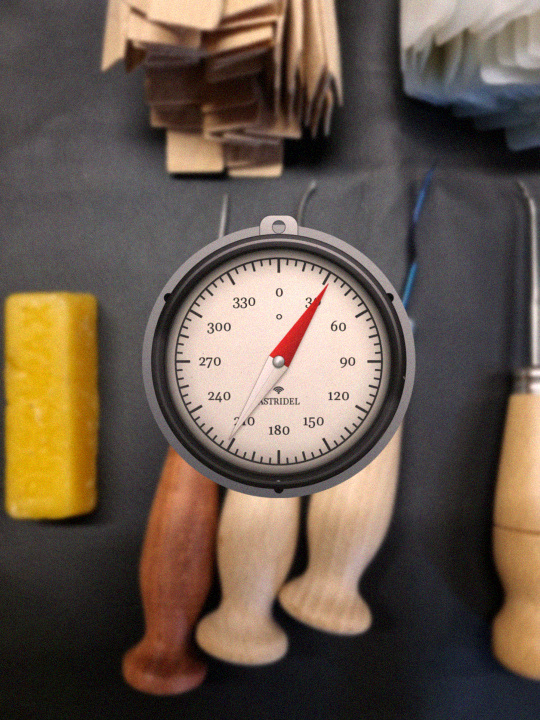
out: 32.5
